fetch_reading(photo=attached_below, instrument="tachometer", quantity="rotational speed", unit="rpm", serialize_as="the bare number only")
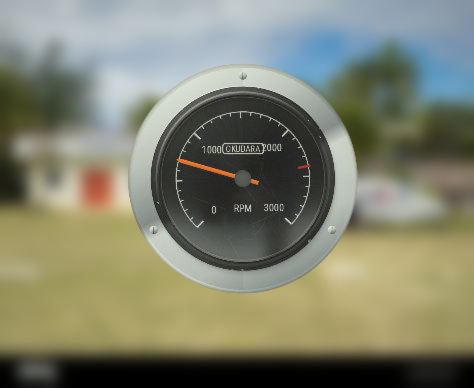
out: 700
